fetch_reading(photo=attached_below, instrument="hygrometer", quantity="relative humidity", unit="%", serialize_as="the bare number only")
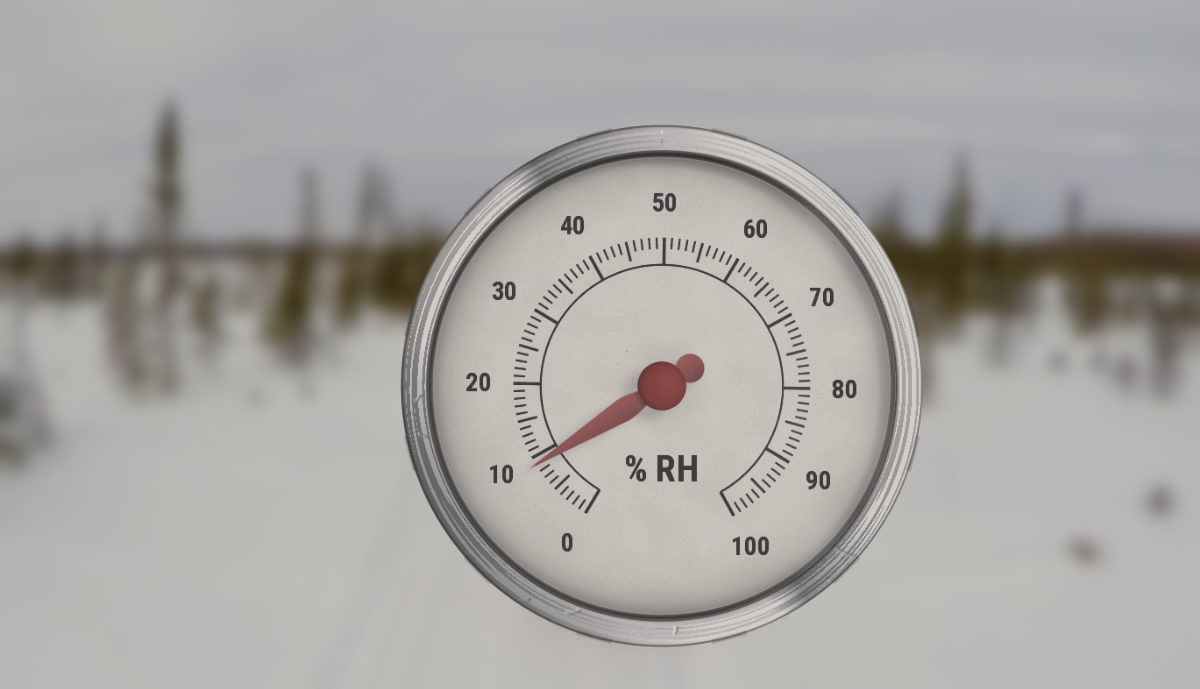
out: 9
